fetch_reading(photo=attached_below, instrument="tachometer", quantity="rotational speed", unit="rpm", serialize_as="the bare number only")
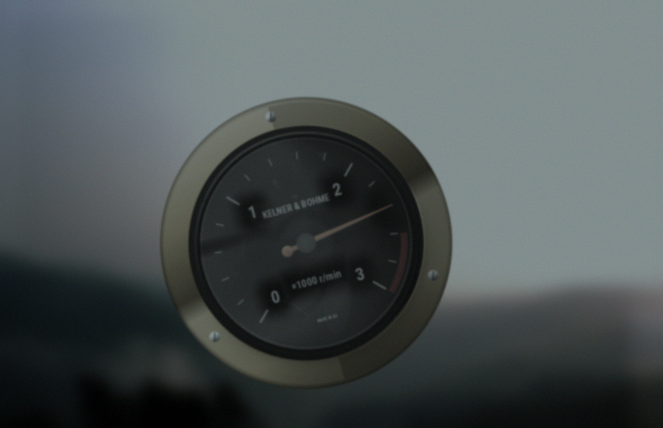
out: 2400
